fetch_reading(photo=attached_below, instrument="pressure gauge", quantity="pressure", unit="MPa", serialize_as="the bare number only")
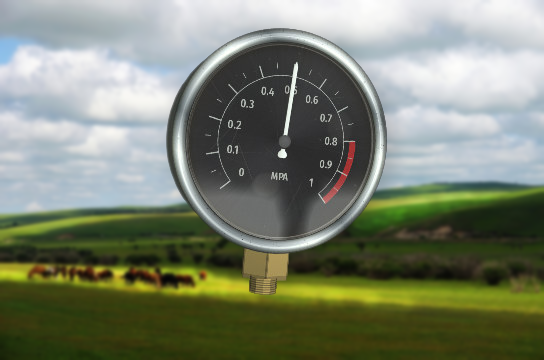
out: 0.5
